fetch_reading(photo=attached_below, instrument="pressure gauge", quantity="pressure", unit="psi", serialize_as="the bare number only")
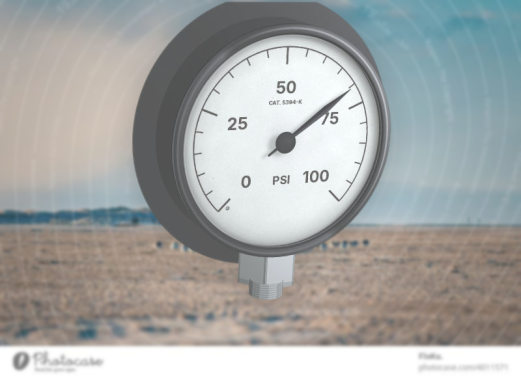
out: 70
